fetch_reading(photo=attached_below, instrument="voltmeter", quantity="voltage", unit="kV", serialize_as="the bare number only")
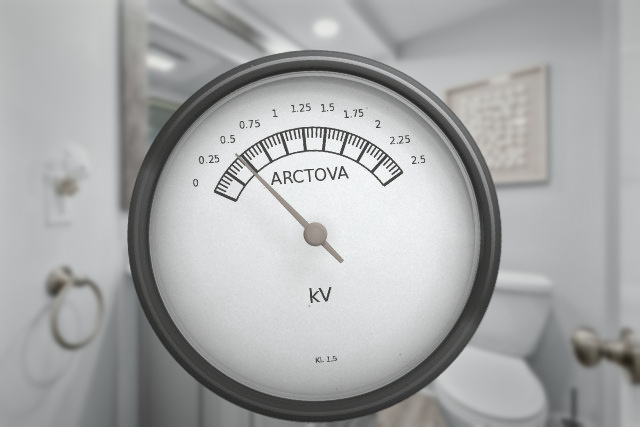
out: 0.45
